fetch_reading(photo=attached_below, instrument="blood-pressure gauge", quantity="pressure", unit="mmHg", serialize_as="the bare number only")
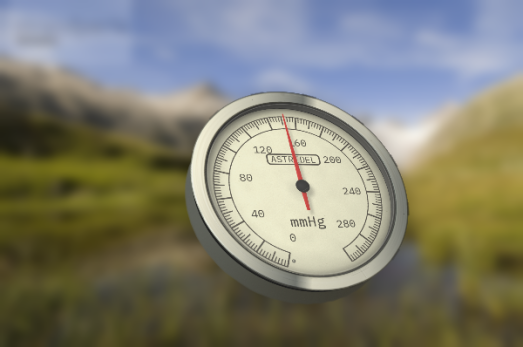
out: 150
